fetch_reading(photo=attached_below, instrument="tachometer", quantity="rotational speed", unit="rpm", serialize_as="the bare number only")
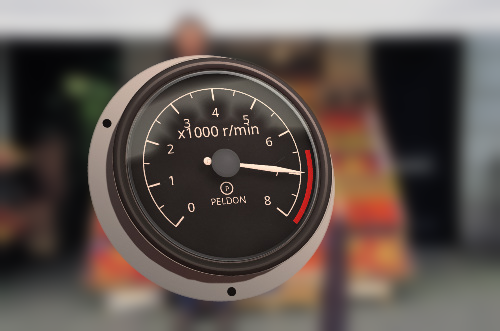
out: 7000
